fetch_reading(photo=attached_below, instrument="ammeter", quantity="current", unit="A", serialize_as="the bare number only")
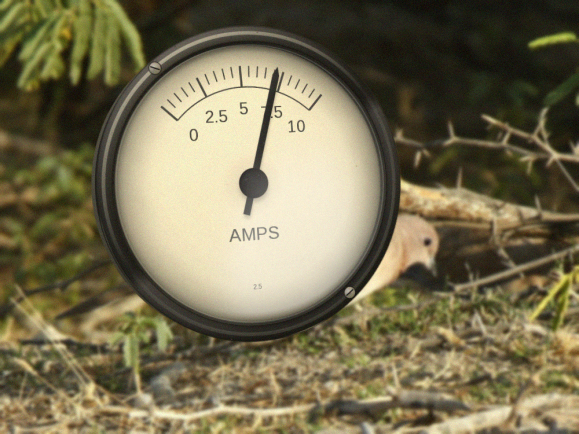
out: 7
